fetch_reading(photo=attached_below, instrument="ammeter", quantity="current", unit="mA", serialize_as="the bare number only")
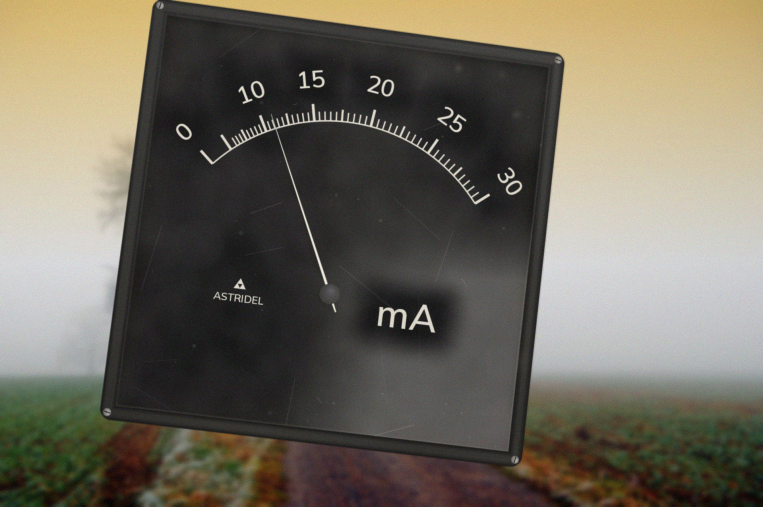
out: 11
